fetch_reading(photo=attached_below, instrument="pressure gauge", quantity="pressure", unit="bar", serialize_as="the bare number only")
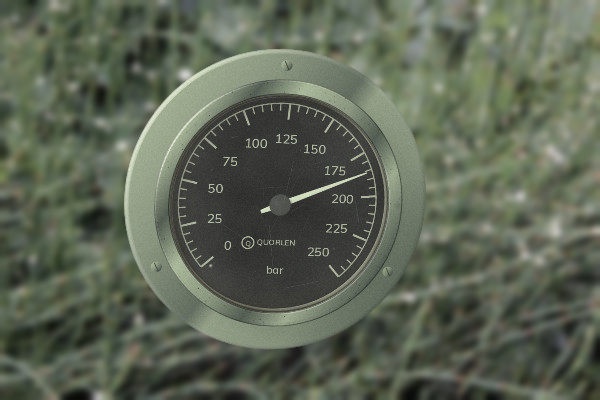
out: 185
